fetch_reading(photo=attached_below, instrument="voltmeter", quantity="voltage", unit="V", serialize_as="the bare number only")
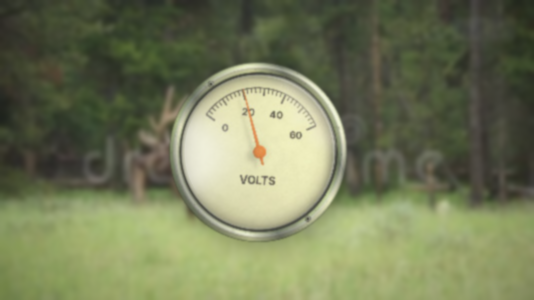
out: 20
